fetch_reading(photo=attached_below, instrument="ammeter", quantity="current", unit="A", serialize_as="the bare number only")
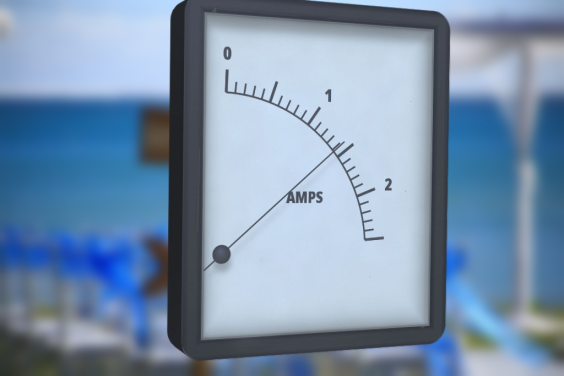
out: 1.4
